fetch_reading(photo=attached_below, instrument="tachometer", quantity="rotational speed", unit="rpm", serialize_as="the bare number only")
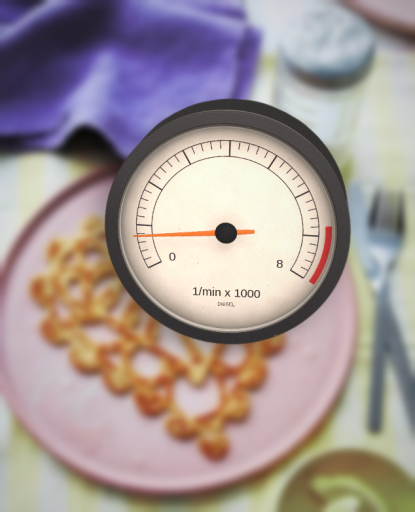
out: 800
